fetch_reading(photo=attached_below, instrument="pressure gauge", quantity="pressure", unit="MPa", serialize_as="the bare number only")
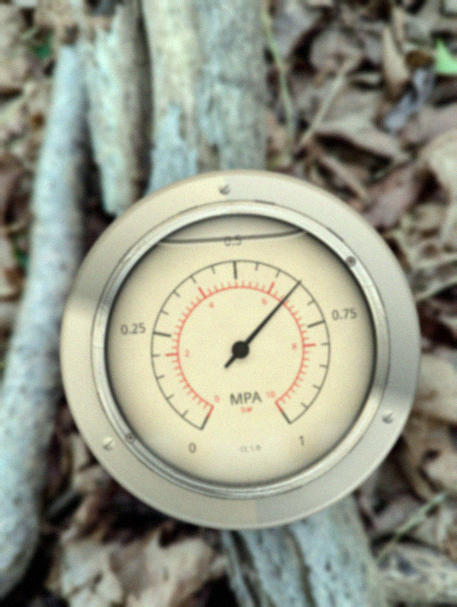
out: 0.65
